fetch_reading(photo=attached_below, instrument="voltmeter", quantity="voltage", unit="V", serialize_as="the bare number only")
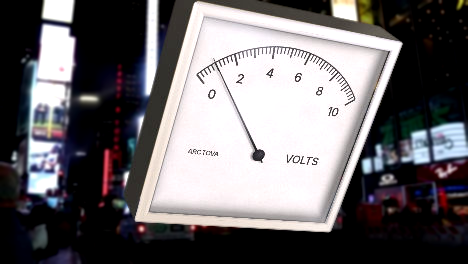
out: 1
